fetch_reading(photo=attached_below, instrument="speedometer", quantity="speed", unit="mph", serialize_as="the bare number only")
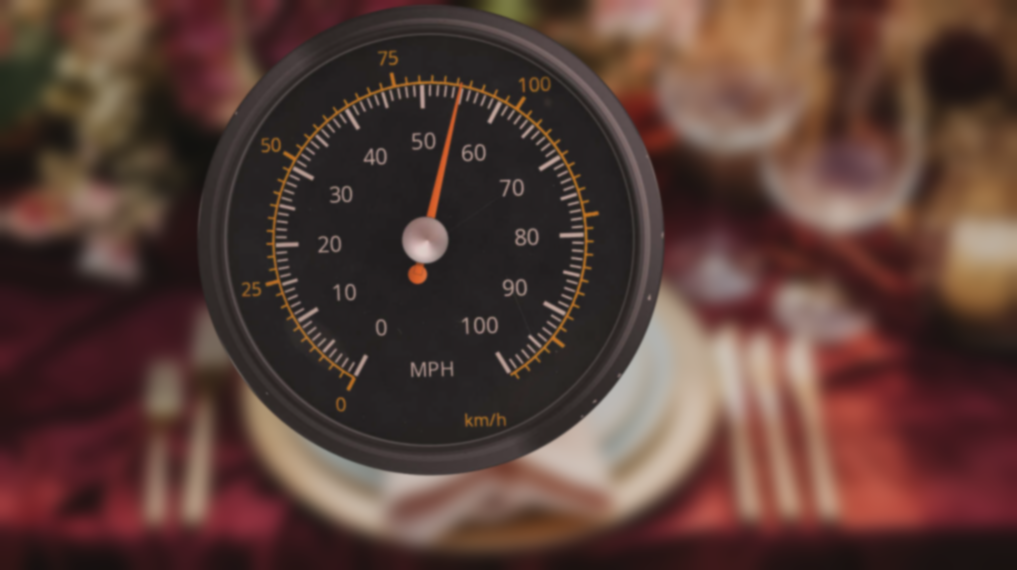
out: 55
